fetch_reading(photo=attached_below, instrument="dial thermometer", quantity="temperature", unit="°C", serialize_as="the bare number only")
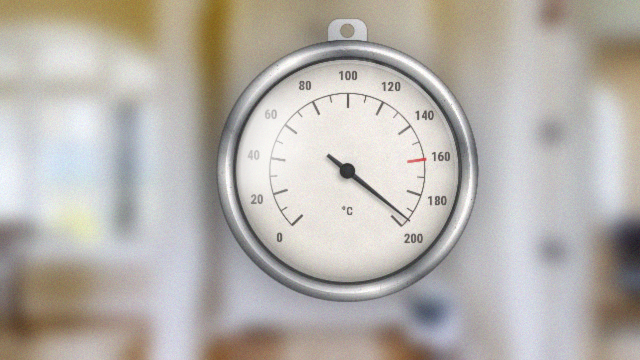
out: 195
